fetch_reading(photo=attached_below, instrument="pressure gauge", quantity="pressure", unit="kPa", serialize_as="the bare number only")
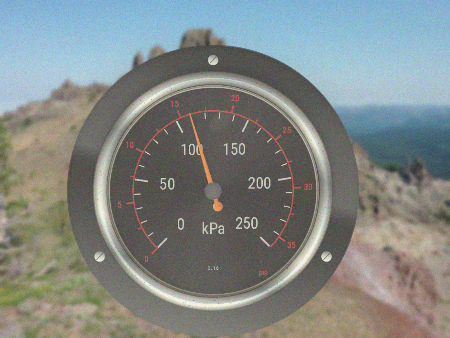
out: 110
